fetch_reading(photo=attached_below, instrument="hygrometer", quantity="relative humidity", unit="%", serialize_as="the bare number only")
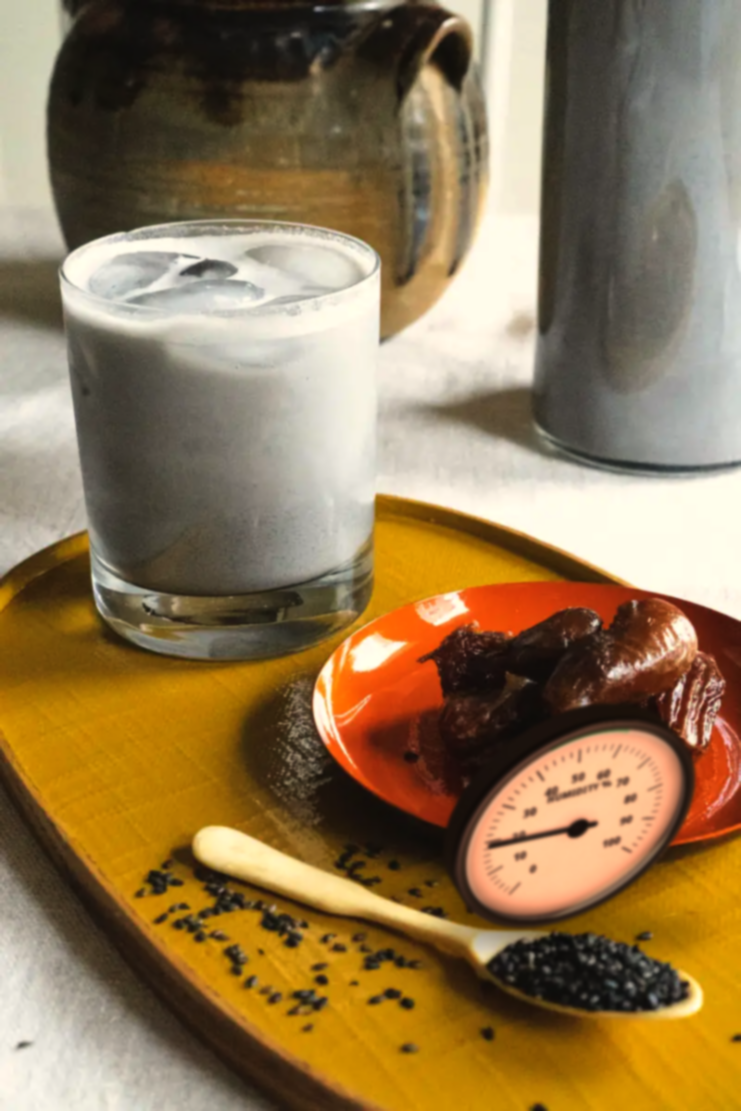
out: 20
